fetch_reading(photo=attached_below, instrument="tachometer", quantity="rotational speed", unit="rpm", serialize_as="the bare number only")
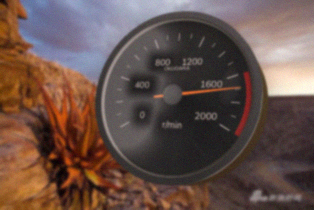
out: 1700
